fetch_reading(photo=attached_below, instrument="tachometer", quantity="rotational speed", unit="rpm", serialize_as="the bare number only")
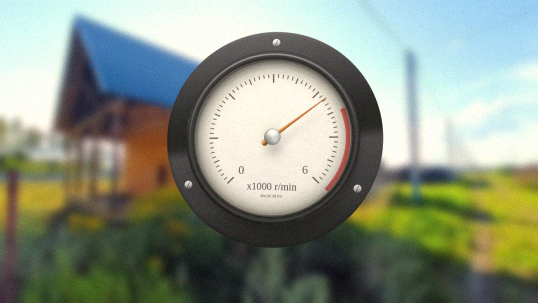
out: 4200
